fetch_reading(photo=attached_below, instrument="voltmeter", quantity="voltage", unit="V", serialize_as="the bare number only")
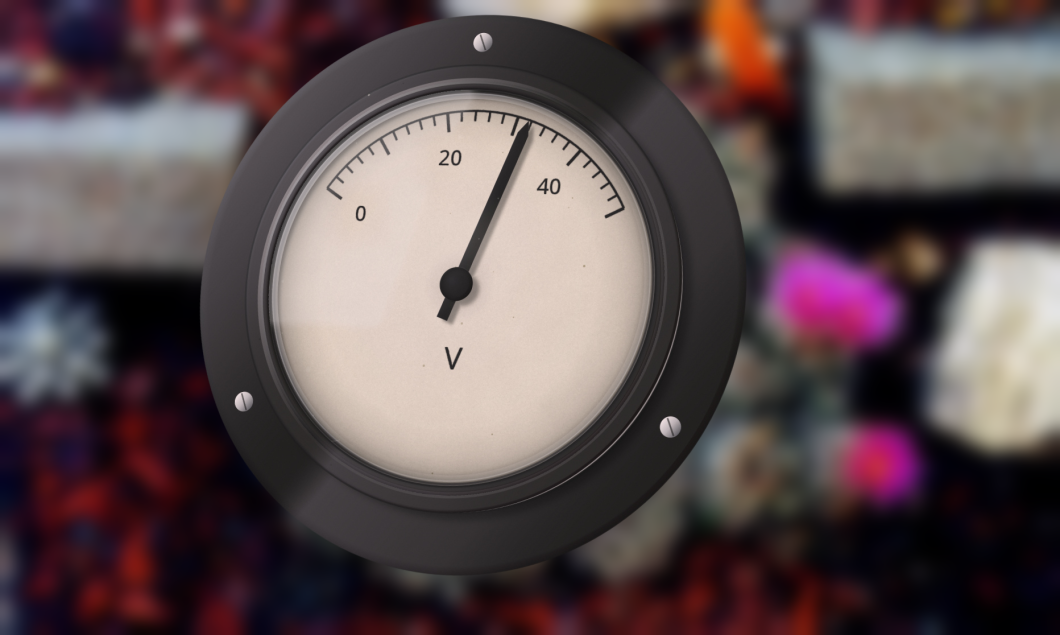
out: 32
